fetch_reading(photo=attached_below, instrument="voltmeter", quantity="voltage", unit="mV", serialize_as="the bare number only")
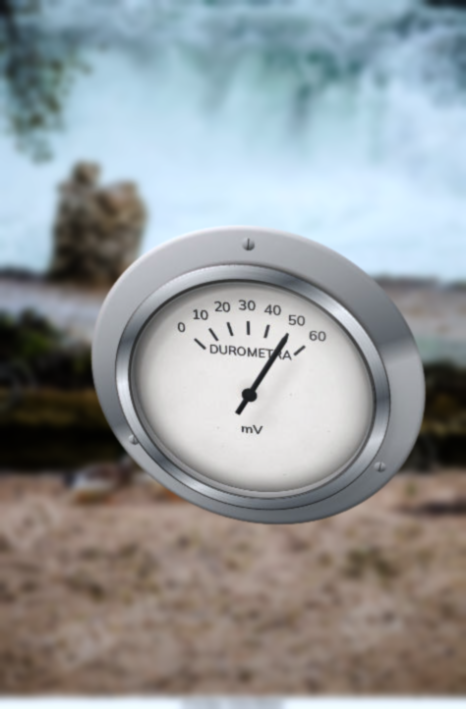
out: 50
